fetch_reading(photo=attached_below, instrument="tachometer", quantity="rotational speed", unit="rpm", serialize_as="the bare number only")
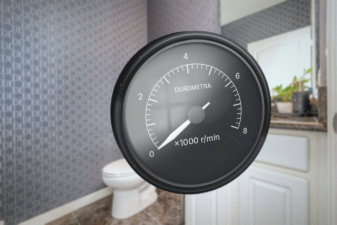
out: 0
